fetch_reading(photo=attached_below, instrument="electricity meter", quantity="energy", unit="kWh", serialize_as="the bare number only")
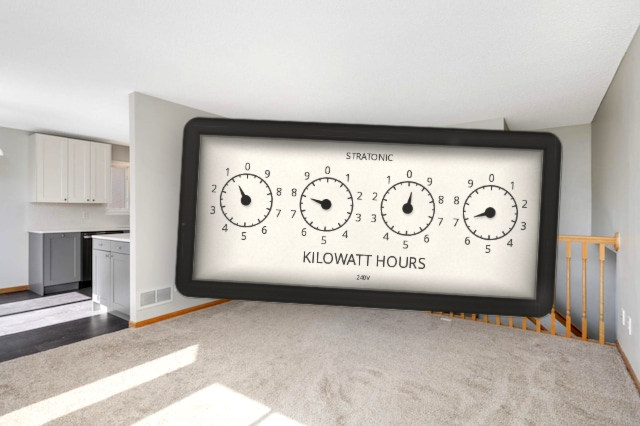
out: 797
